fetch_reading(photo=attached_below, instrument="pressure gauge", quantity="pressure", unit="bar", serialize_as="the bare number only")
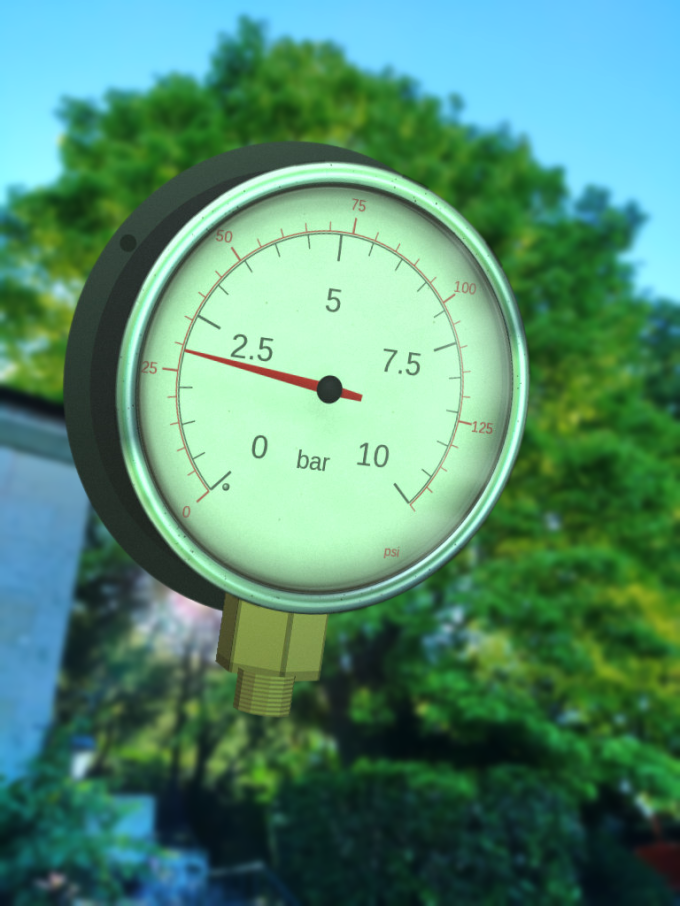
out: 2
